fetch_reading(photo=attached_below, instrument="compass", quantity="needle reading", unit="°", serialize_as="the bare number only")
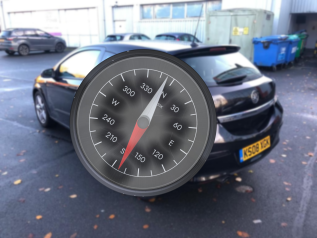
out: 172.5
